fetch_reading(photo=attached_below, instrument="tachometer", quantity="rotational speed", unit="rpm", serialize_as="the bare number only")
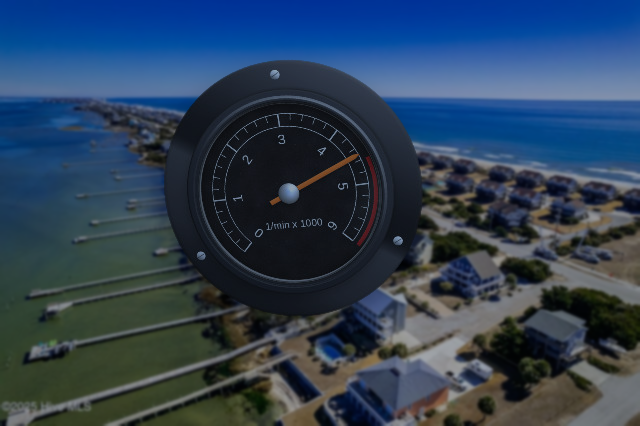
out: 4500
